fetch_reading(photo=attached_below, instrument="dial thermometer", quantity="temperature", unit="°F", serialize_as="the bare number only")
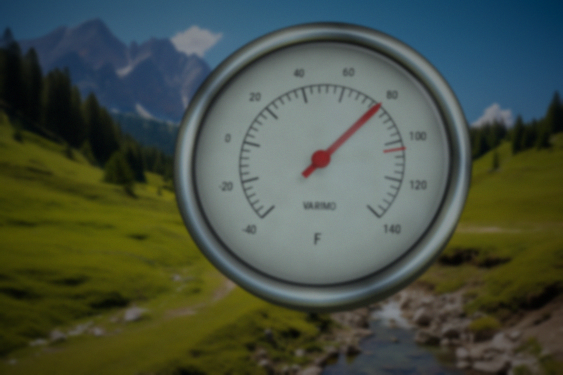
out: 80
